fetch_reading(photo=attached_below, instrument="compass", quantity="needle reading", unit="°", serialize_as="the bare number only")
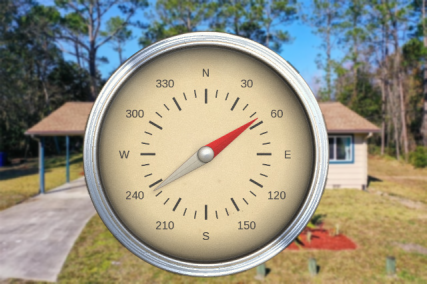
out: 55
